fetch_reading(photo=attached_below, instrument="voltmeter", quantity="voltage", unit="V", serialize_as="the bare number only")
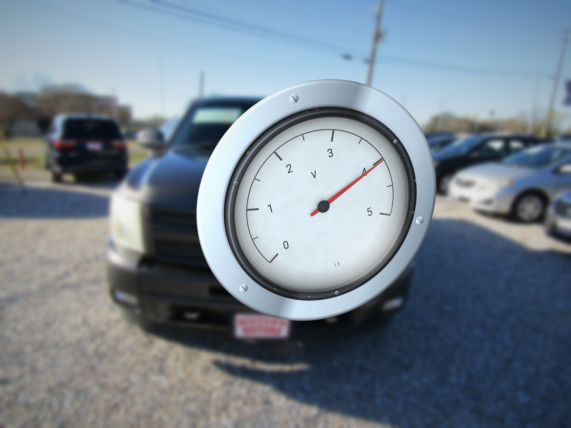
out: 4
